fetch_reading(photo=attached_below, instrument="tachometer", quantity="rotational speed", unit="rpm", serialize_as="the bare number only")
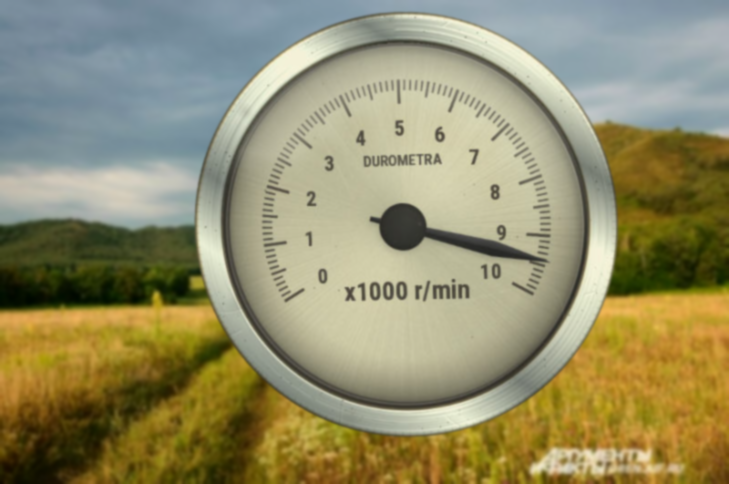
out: 9400
